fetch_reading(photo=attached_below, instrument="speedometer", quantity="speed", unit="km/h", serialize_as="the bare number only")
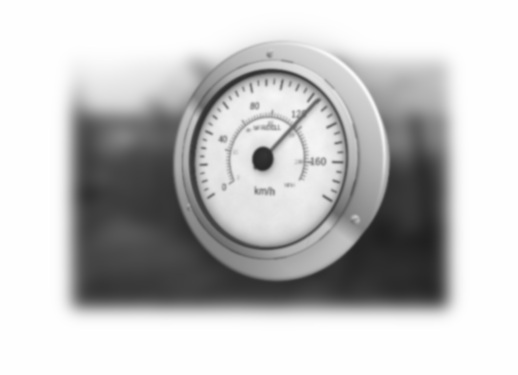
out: 125
